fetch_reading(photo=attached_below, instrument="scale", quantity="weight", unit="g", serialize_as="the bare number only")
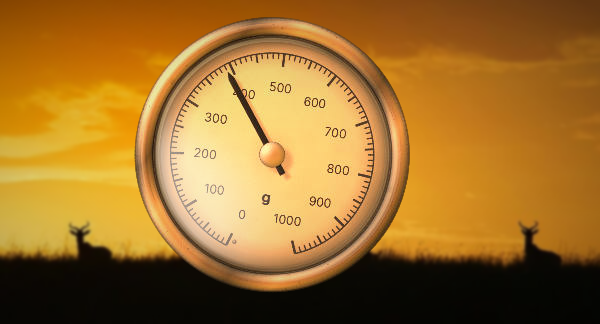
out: 390
